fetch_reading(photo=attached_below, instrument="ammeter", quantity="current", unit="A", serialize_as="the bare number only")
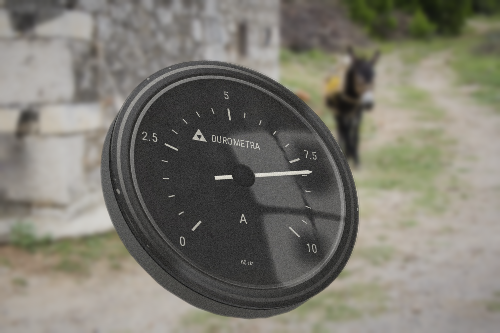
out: 8
